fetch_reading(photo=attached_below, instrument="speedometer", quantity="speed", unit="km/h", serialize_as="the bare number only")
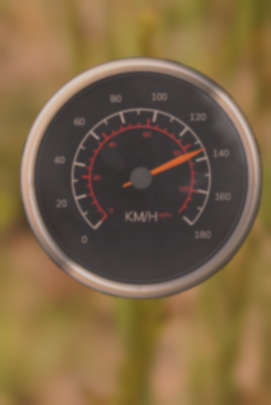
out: 135
